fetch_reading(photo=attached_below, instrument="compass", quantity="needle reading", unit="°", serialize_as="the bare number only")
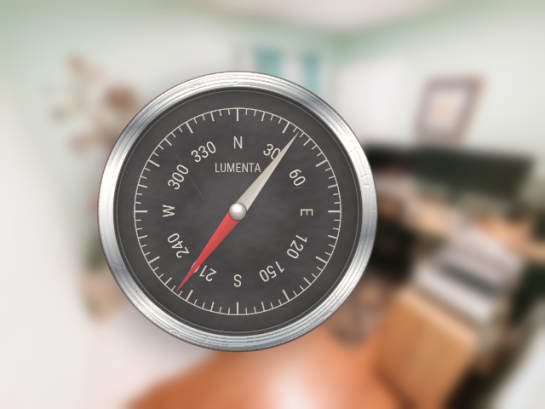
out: 217.5
